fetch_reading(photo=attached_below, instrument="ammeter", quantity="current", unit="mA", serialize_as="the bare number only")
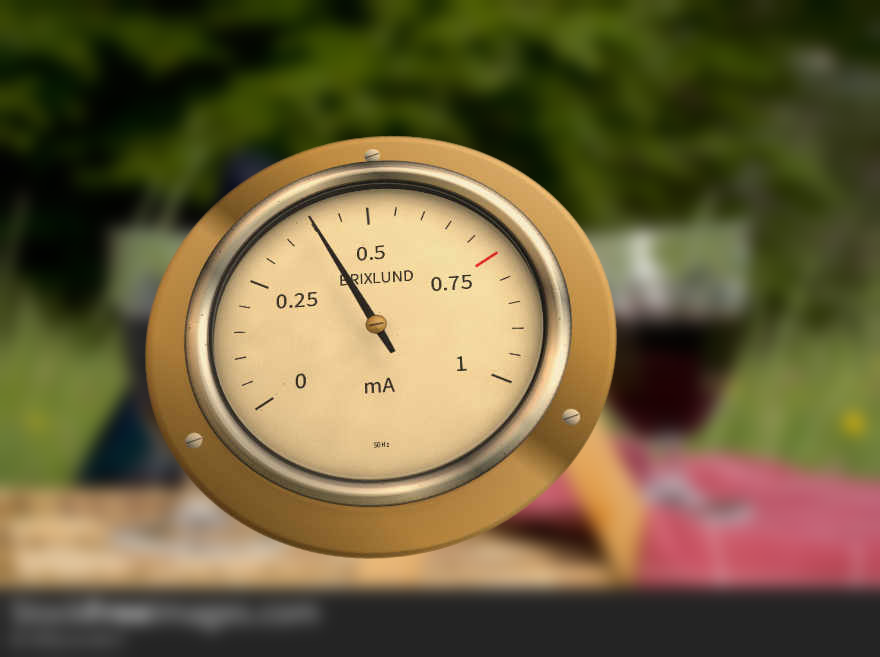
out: 0.4
